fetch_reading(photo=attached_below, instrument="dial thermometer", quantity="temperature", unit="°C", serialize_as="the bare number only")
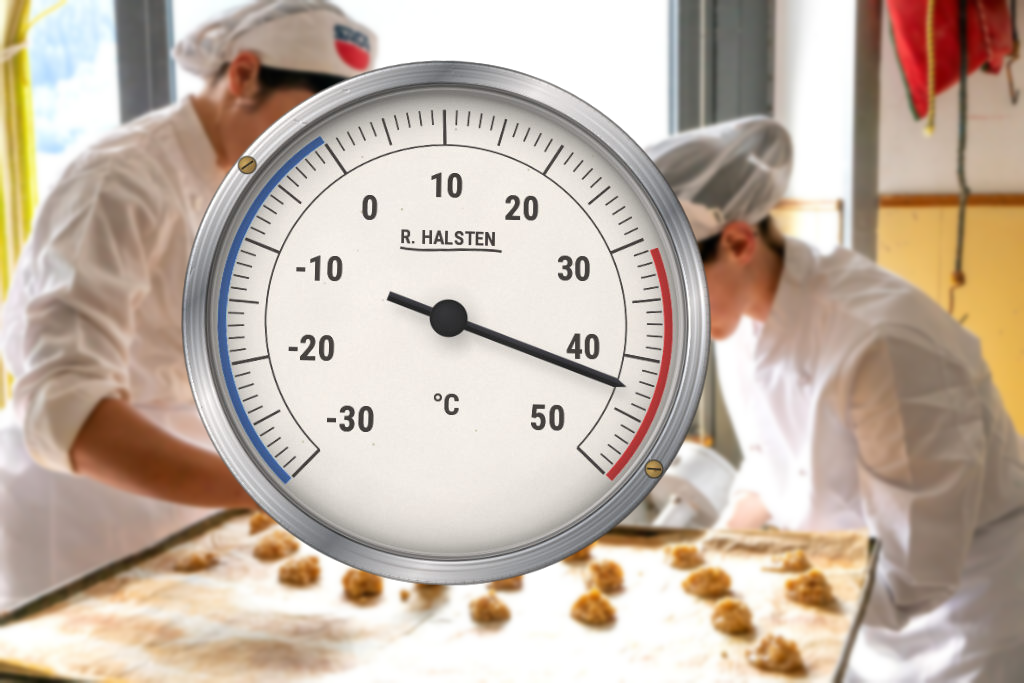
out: 43
